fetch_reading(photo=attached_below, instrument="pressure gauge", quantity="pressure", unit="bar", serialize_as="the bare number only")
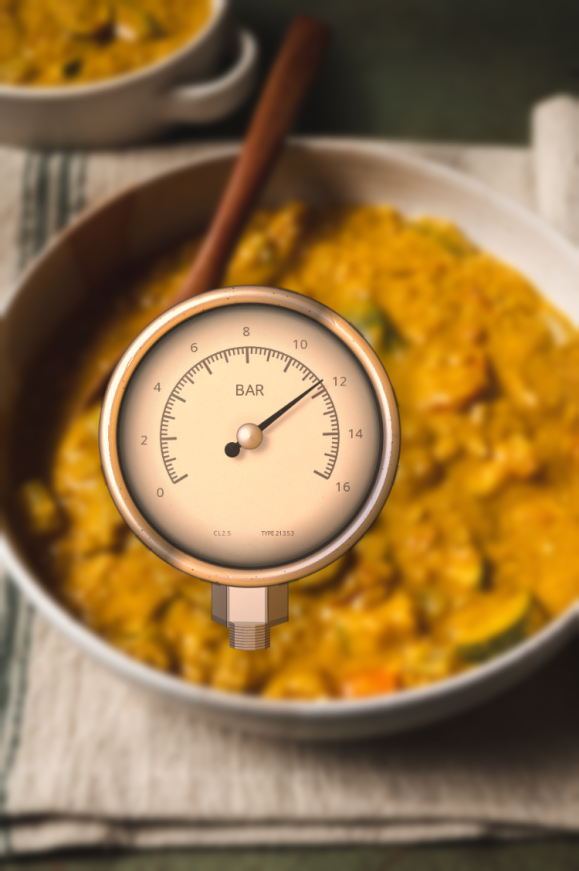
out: 11.6
